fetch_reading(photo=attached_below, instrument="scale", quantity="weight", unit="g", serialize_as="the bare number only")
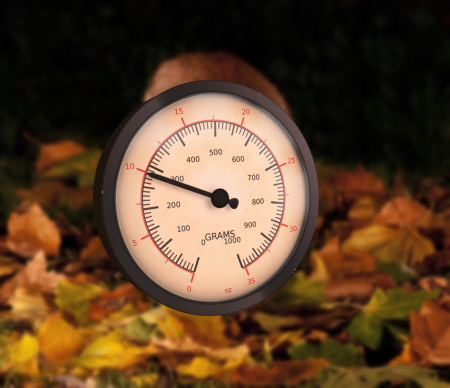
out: 280
